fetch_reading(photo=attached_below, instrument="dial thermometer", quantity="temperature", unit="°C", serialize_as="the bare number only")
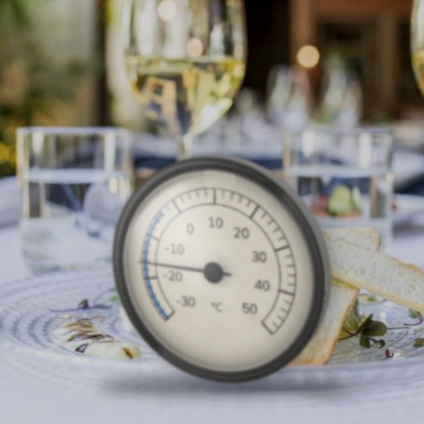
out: -16
